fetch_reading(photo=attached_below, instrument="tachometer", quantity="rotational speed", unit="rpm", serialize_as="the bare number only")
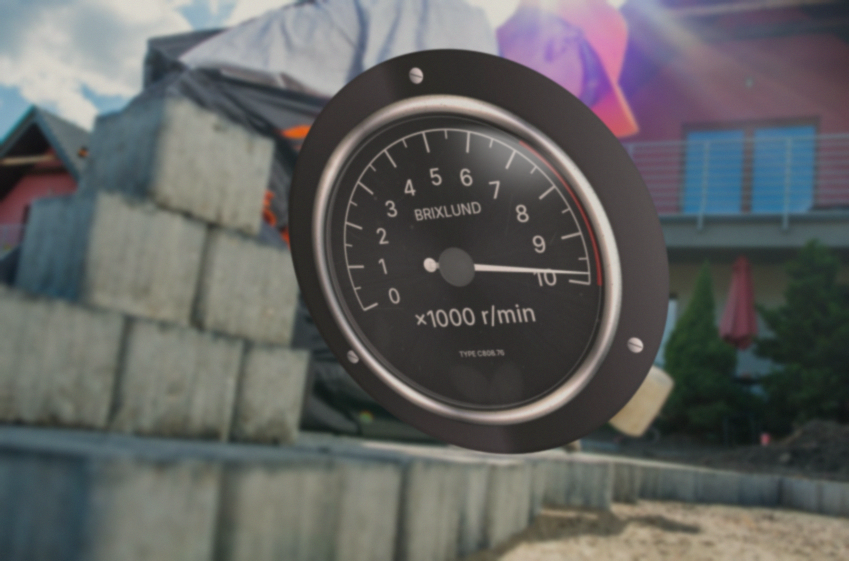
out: 9750
